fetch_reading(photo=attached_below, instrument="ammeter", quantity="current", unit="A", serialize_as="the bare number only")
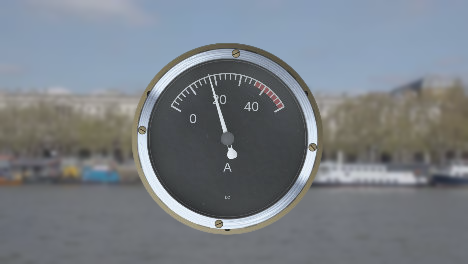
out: 18
